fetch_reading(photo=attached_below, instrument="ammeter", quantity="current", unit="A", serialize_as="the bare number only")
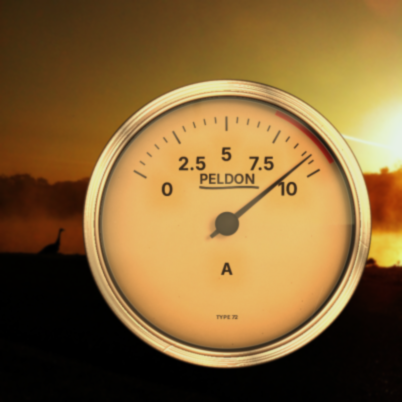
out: 9.25
